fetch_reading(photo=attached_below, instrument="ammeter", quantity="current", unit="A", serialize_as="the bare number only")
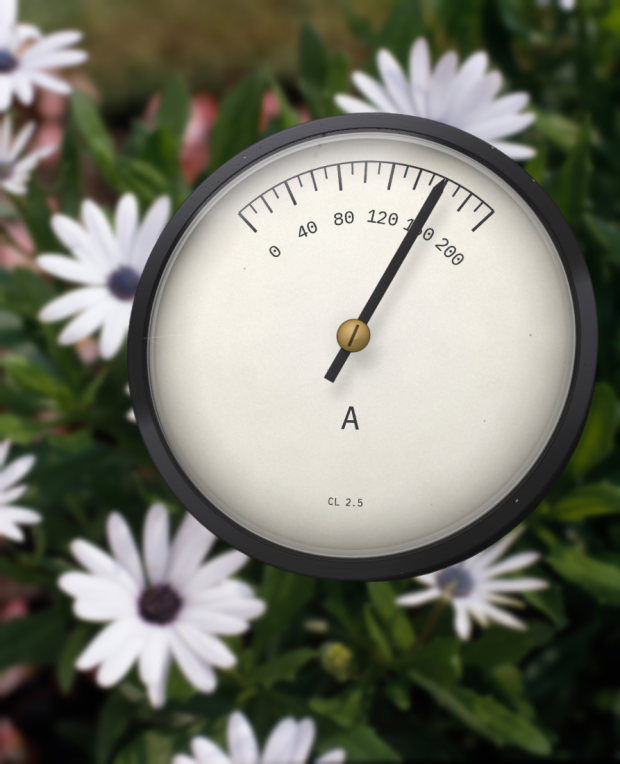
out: 160
